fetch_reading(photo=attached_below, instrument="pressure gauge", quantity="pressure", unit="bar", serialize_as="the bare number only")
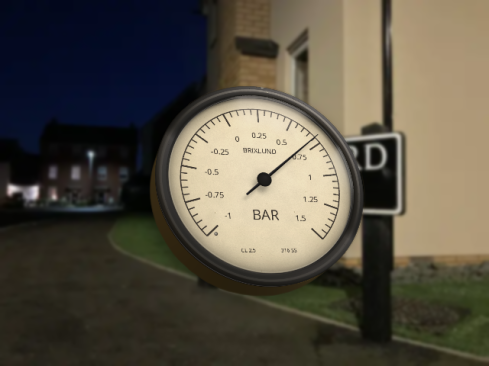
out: 0.7
